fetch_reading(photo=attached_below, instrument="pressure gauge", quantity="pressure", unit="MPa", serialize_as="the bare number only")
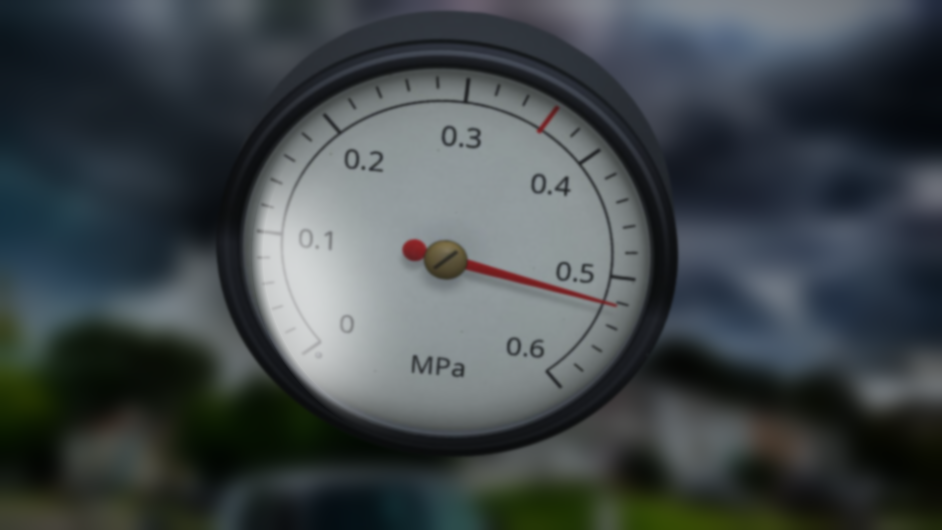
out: 0.52
